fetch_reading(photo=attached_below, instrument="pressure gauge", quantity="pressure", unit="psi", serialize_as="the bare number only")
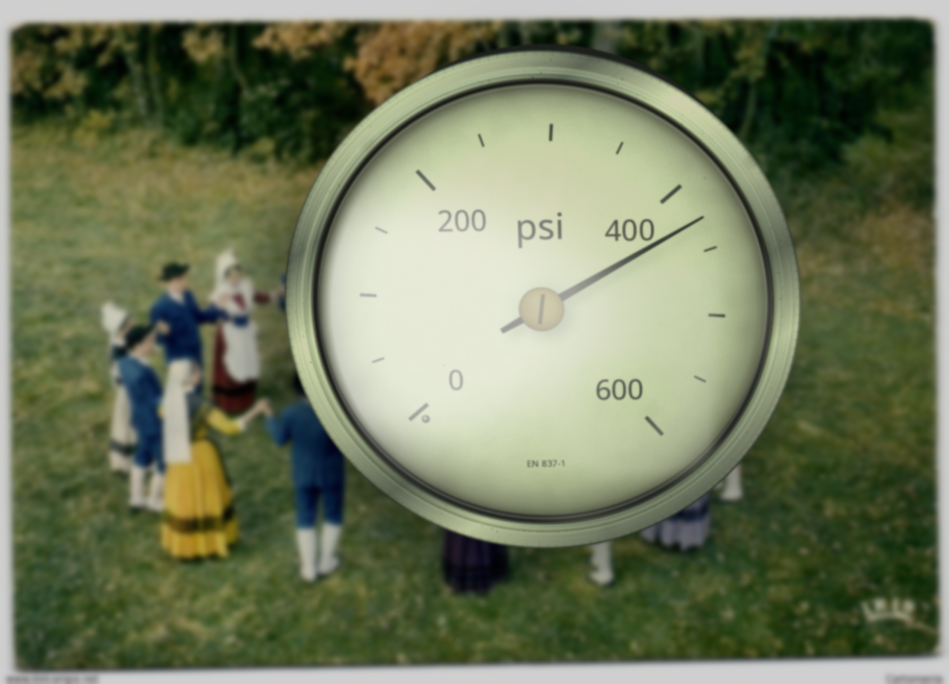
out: 425
